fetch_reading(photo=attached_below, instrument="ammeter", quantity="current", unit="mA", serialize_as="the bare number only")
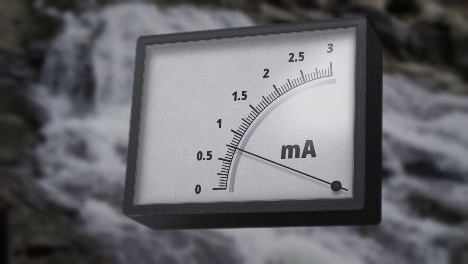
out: 0.75
